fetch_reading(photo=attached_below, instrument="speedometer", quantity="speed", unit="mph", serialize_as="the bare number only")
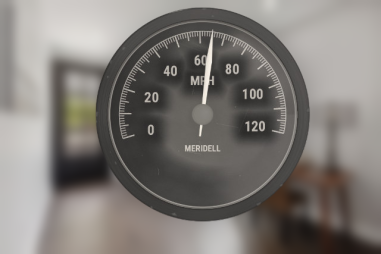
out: 65
